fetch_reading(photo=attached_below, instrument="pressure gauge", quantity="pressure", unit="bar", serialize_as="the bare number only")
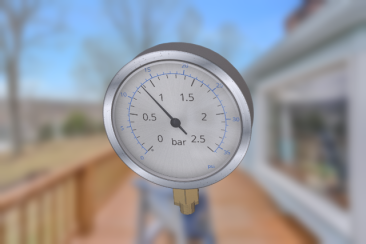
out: 0.9
